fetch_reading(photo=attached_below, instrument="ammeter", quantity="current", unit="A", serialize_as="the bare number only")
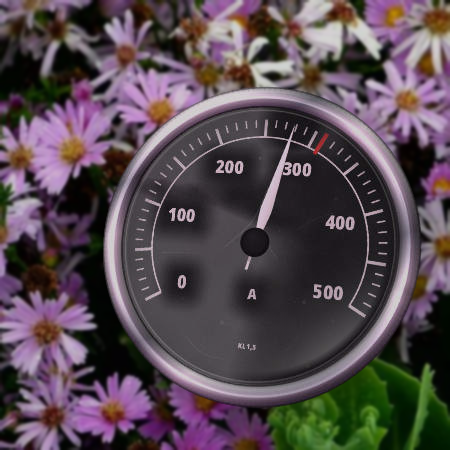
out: 280
